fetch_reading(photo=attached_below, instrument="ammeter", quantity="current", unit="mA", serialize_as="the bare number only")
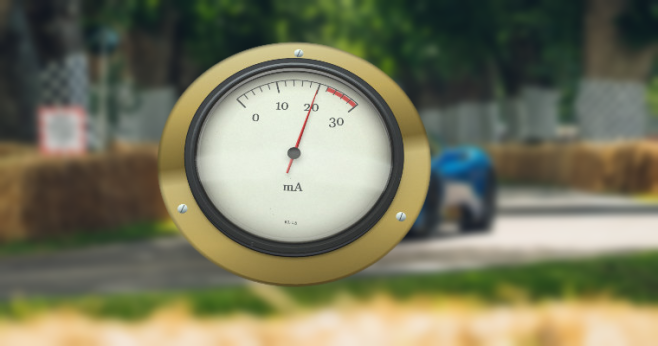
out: 20
